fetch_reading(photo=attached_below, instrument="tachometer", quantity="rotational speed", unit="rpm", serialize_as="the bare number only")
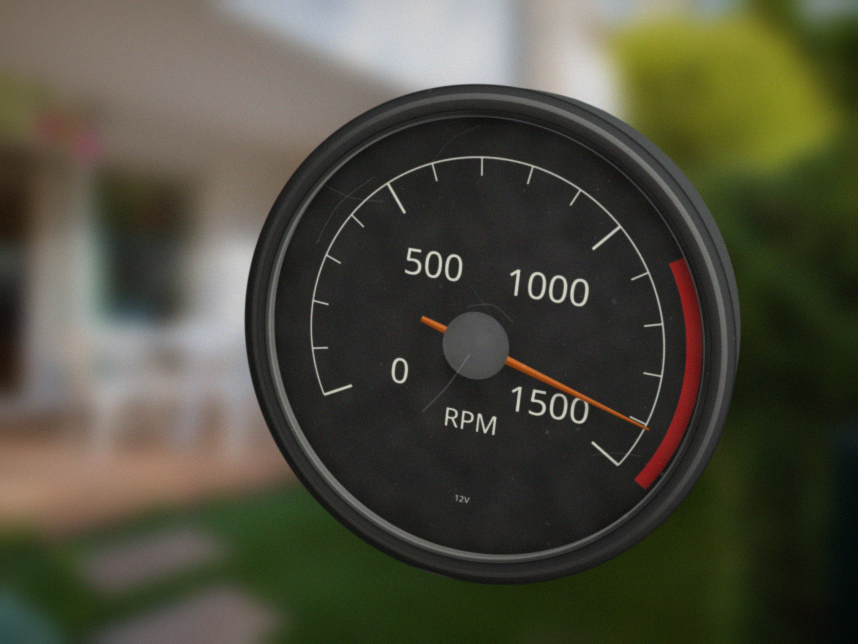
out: 1400
